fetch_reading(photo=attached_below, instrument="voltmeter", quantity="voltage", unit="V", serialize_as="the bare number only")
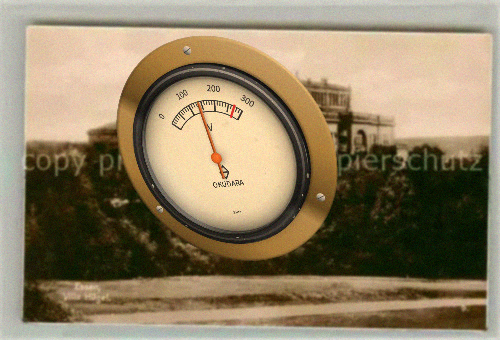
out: 150
